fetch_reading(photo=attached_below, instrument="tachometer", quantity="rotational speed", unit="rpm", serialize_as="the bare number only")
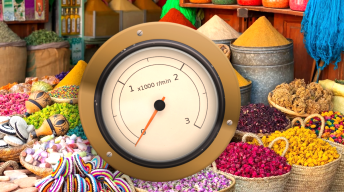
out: 0
